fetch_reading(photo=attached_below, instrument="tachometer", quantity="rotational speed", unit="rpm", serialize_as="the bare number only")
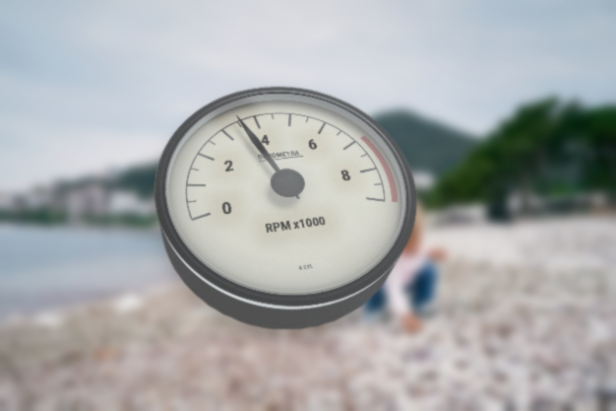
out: 3500
